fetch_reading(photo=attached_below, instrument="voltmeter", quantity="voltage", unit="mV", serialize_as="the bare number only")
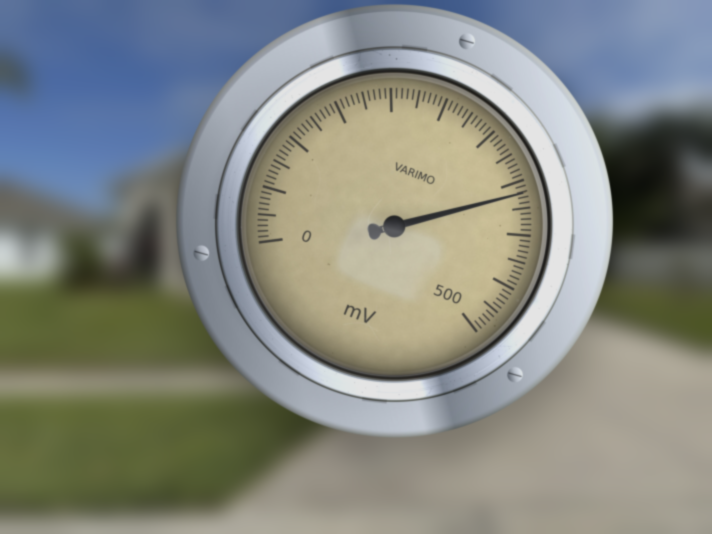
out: 360
